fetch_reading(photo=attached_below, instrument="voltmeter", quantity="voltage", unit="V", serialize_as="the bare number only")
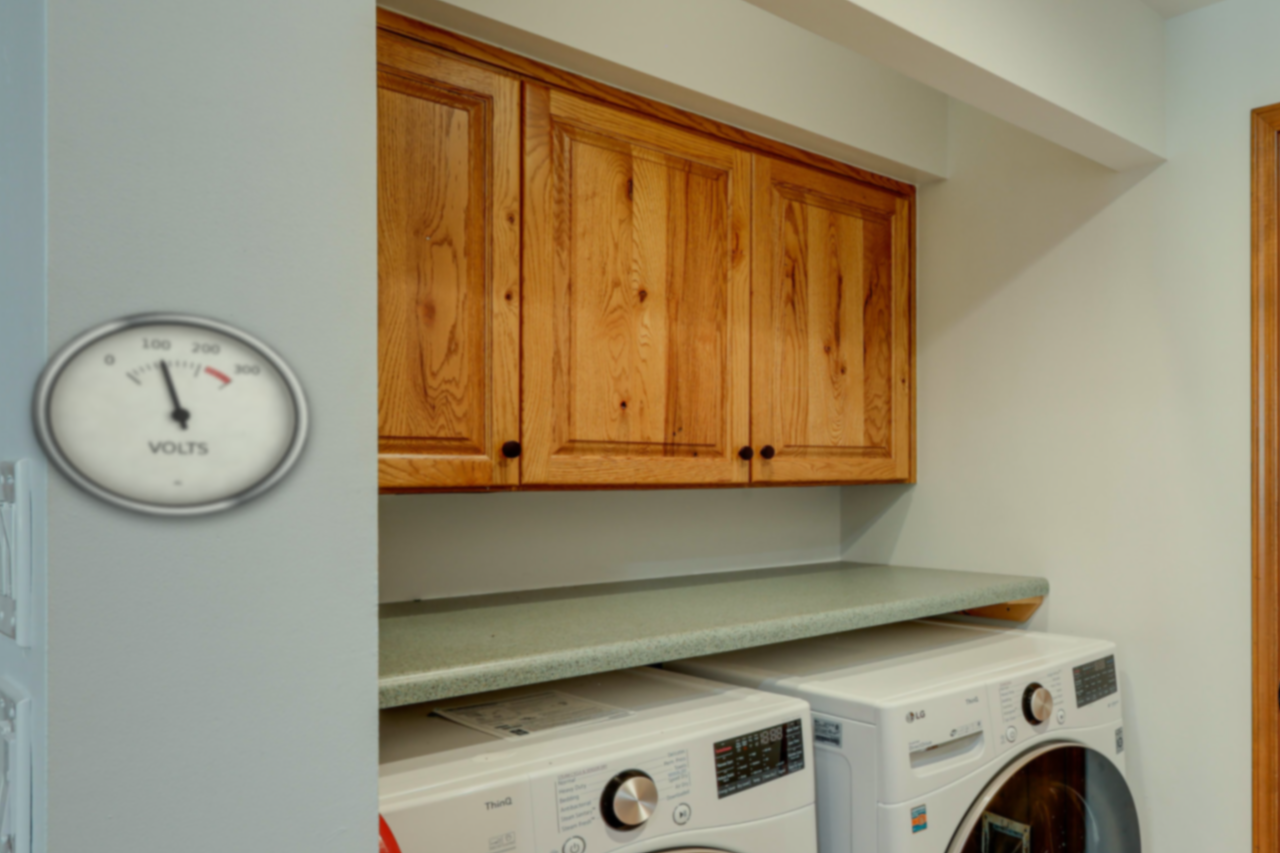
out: 100
